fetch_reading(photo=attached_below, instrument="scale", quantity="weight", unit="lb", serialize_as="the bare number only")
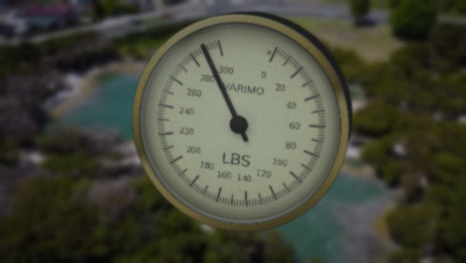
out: 290
